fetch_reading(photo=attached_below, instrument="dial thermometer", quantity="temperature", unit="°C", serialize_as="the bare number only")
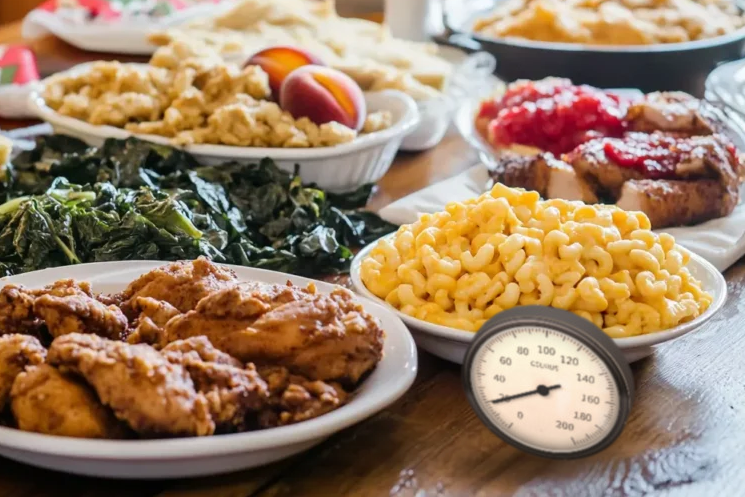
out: 20
